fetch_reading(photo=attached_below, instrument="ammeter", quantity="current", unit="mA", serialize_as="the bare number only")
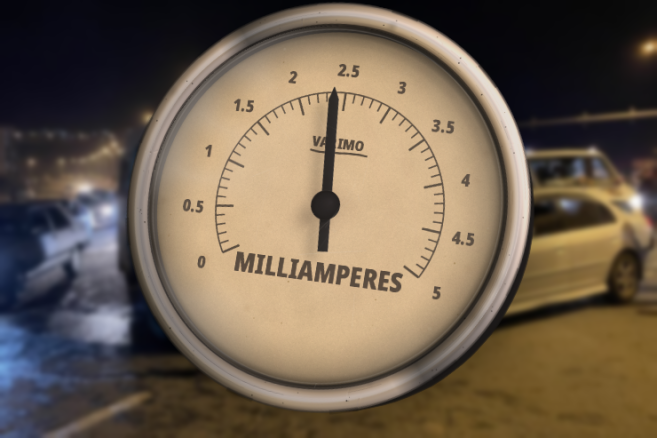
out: 2.4
